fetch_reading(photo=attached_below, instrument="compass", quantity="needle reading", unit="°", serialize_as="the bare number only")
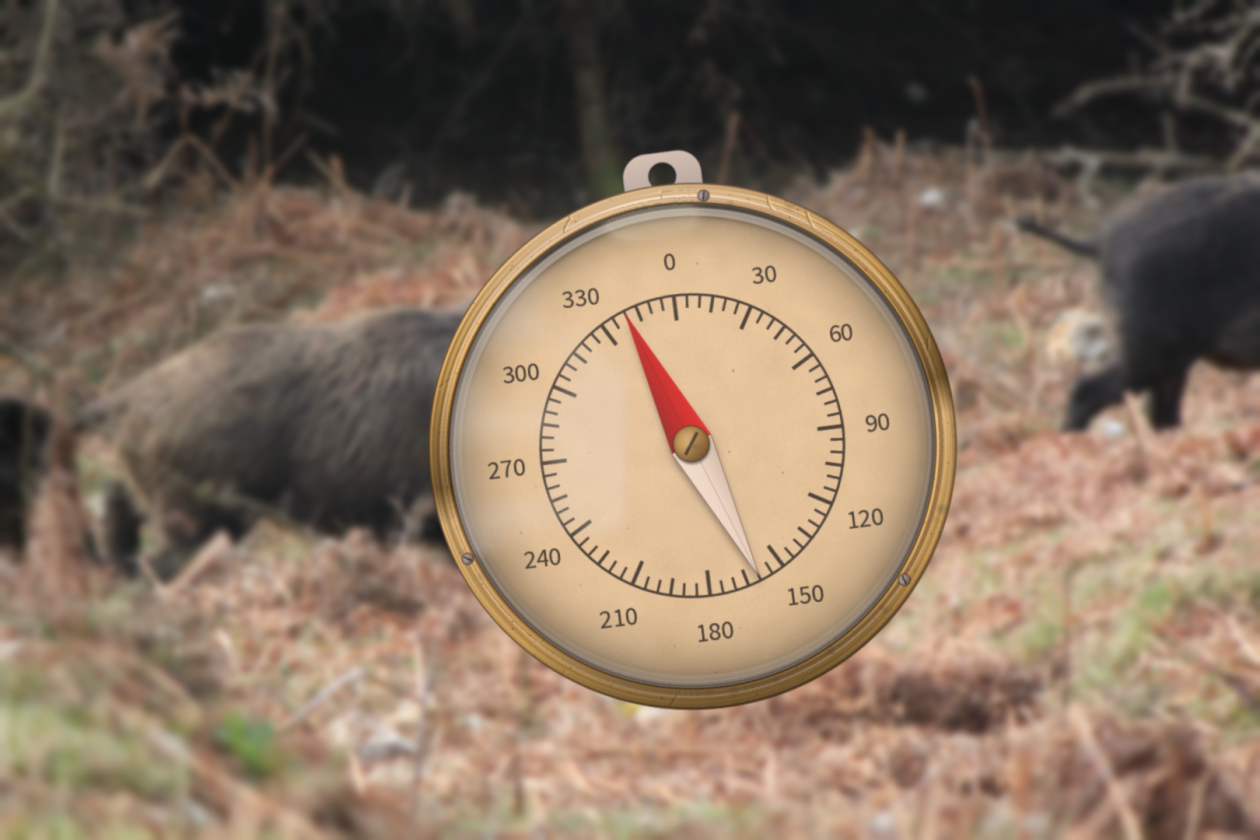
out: 340
